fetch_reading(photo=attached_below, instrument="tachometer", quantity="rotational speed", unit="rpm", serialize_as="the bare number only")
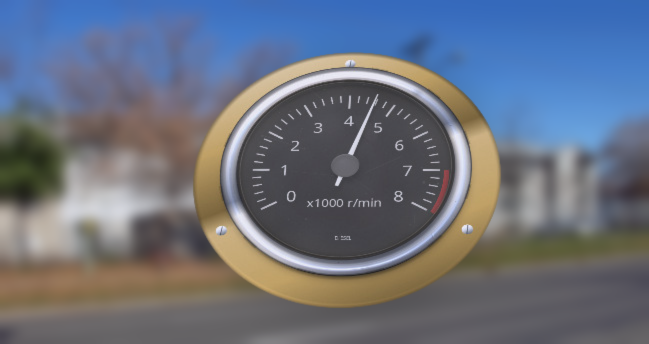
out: 4600
